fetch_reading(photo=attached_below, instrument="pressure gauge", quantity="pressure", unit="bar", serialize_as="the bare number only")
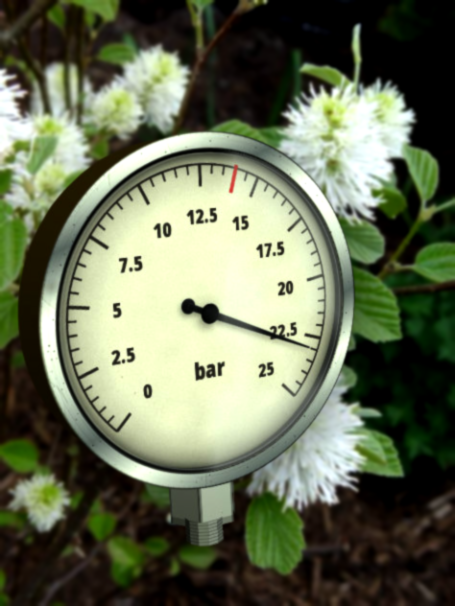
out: 23
